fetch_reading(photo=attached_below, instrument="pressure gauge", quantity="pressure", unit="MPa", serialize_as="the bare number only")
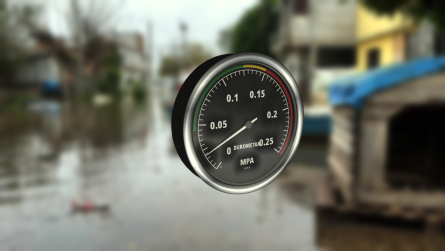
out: 0.02
